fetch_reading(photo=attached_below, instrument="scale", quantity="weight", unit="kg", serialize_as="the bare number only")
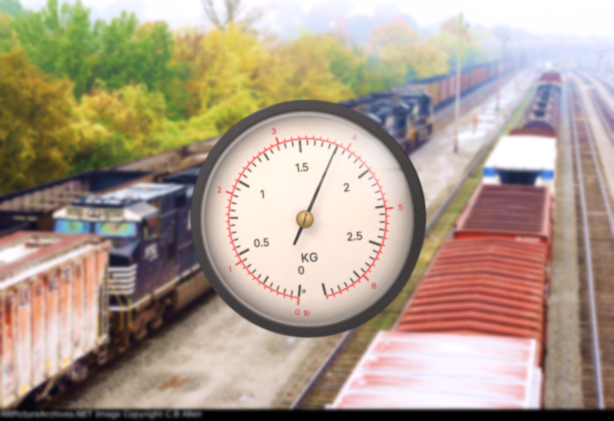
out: 1.75
